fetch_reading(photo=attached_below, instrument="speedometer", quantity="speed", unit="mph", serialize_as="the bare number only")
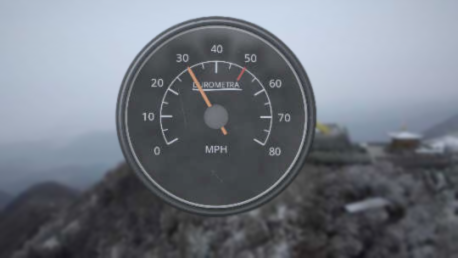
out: 30
